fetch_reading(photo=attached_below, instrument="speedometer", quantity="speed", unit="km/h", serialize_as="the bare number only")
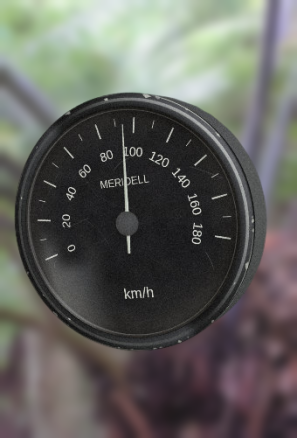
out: 95
